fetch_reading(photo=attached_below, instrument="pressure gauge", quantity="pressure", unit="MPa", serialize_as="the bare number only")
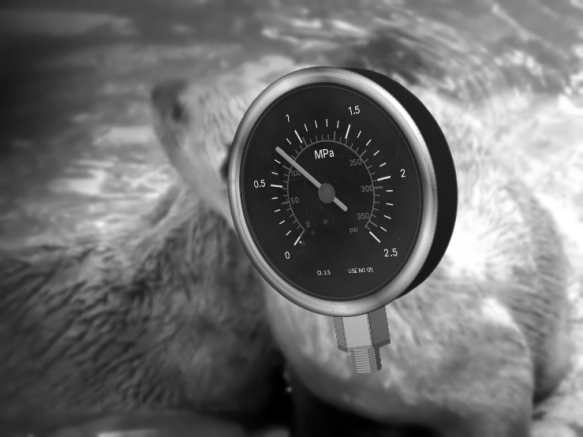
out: 0.8
